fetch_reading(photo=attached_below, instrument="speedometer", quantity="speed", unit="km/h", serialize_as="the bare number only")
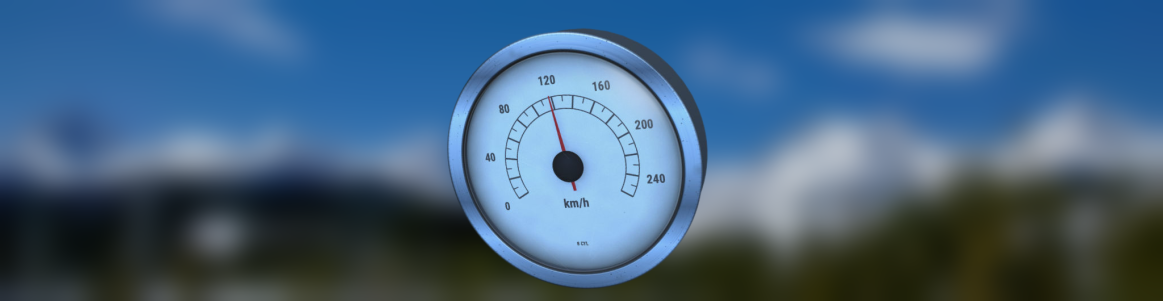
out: 120
